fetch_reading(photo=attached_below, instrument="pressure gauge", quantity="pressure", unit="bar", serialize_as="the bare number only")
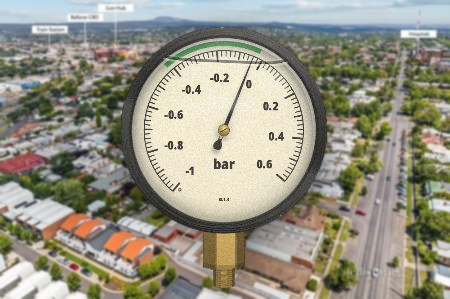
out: -0.04
